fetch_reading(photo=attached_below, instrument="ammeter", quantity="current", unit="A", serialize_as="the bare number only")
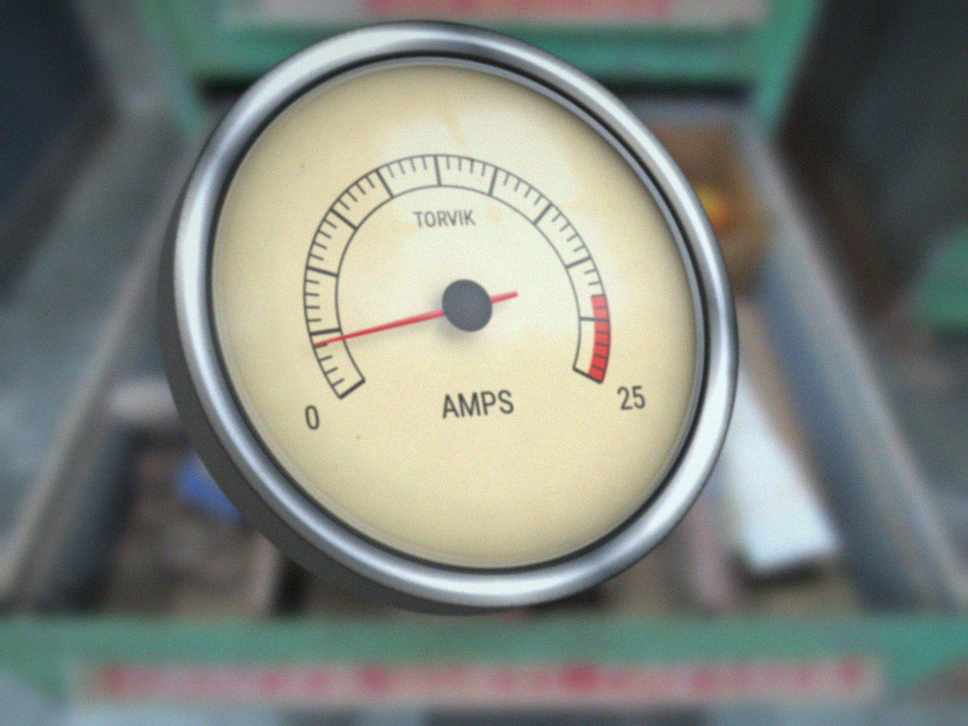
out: 2
